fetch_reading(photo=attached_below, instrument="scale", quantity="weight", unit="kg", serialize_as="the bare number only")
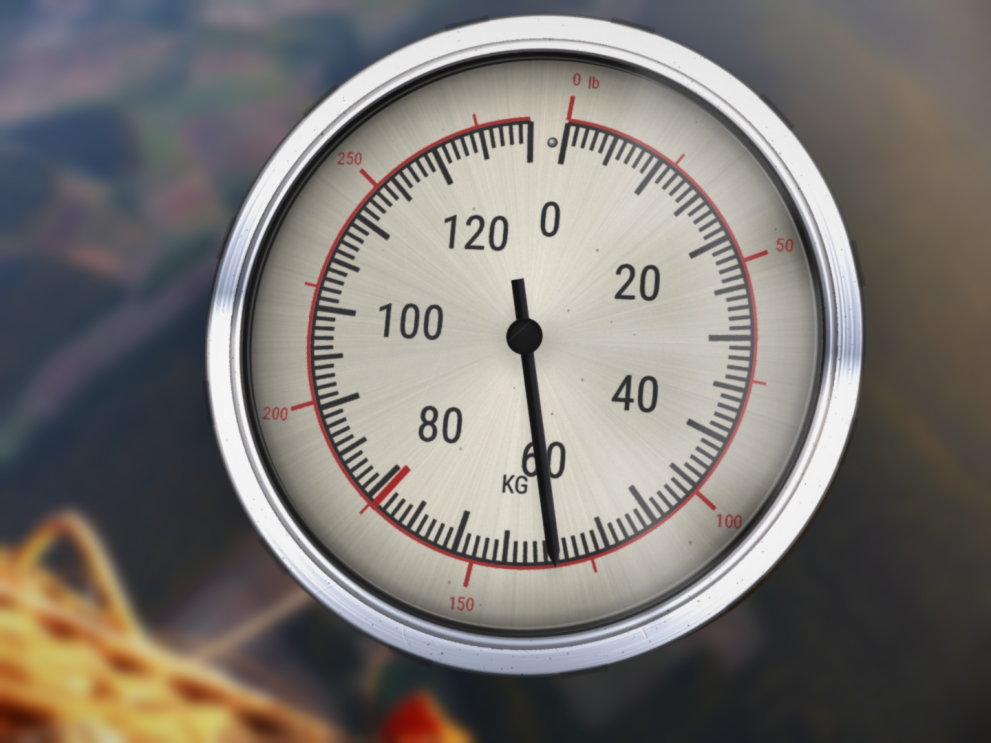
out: 60
